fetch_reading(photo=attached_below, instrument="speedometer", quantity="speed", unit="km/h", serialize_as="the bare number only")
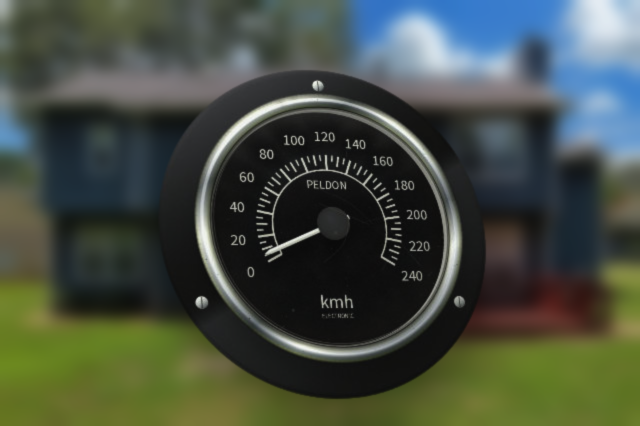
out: 5
